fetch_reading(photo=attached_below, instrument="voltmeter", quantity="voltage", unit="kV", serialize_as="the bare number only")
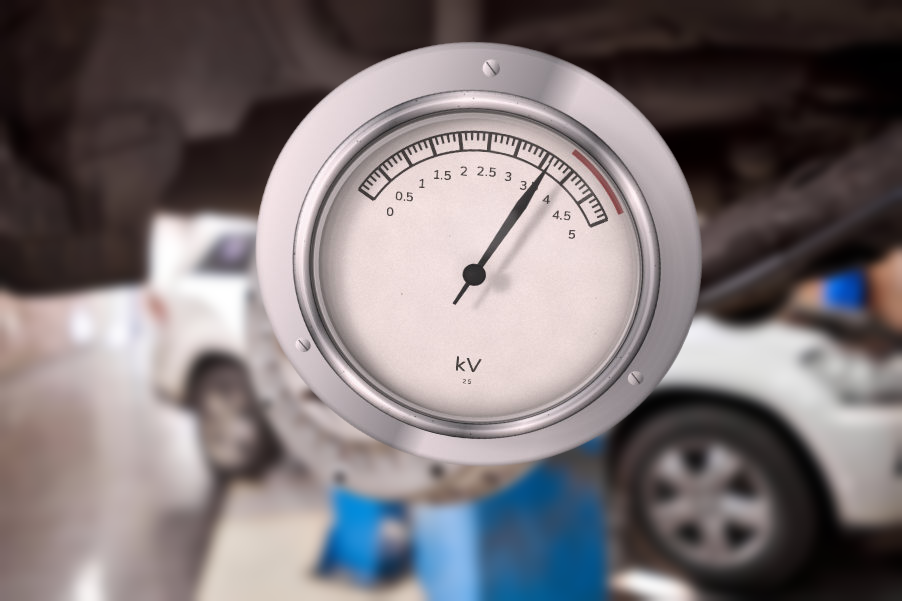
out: 3.6
